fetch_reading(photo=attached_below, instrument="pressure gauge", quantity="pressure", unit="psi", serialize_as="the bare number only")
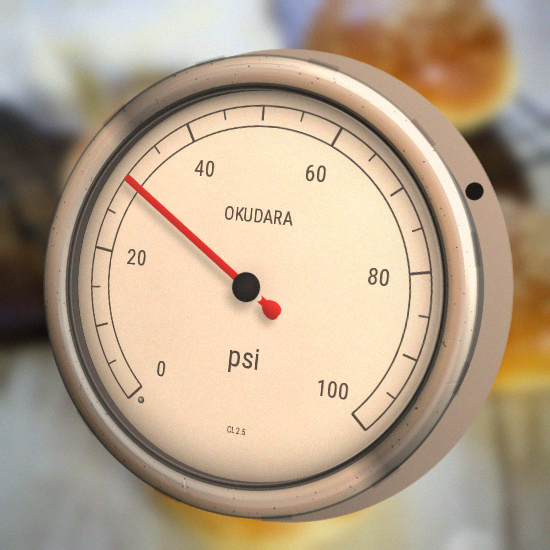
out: 30
